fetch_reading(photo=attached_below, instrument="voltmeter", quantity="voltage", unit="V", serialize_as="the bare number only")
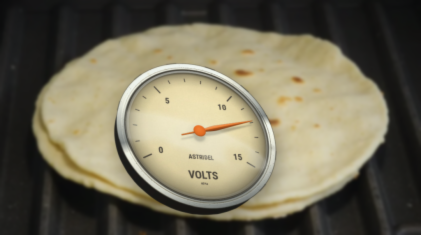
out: 12
